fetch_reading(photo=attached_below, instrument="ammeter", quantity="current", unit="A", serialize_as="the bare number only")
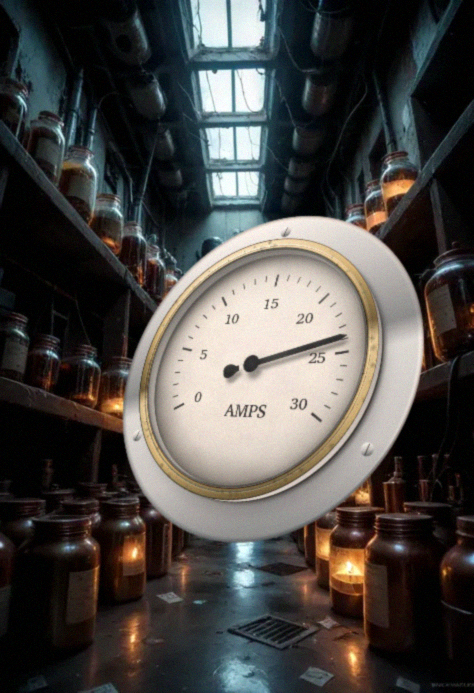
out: 24
